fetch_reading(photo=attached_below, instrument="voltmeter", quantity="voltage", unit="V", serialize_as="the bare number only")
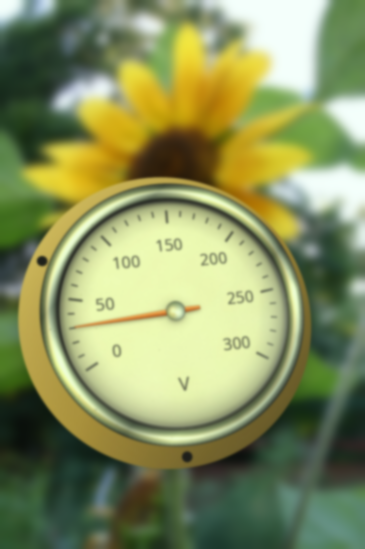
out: 30
